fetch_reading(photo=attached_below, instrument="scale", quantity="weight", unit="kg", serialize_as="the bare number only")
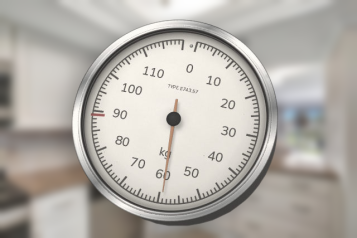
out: 59
